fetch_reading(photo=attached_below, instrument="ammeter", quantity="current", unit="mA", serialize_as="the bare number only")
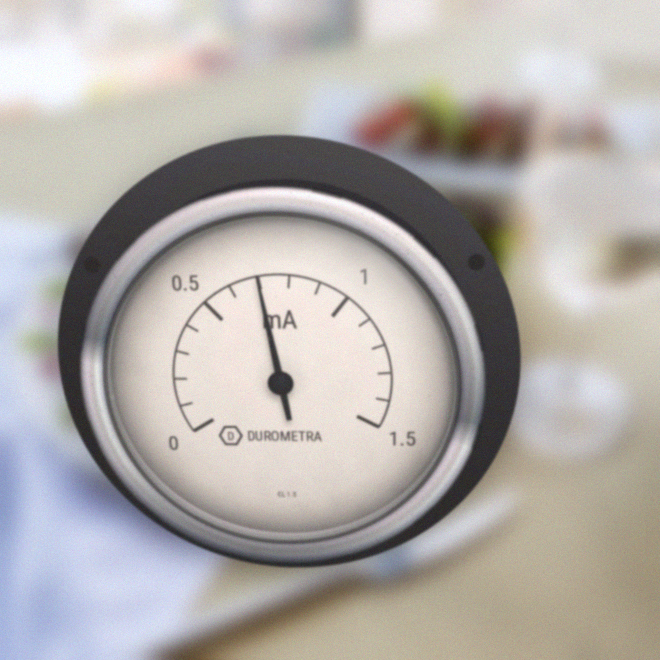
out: 0.7
